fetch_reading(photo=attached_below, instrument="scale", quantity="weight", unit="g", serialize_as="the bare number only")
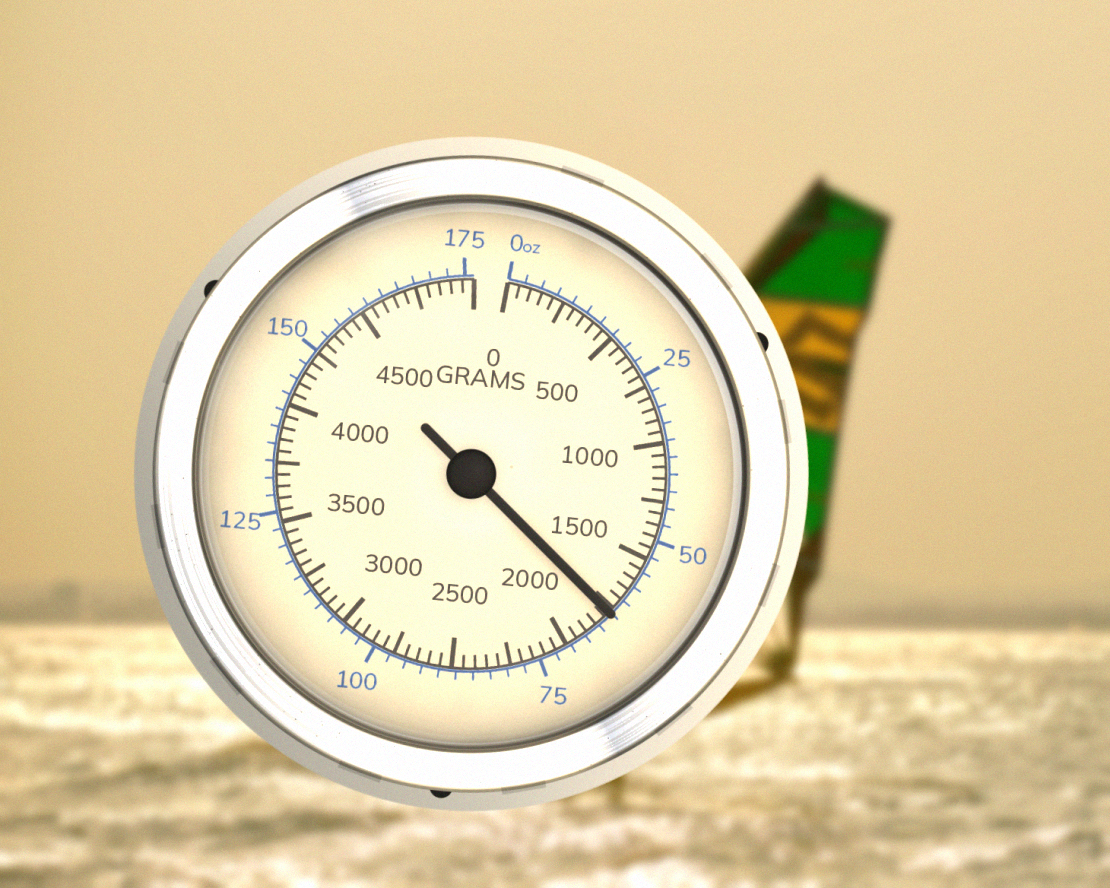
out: 1775
